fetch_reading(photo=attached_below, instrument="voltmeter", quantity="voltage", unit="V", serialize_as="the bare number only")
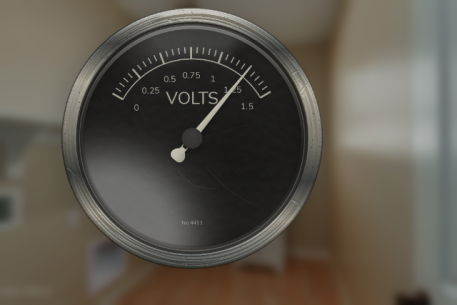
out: 1.25
